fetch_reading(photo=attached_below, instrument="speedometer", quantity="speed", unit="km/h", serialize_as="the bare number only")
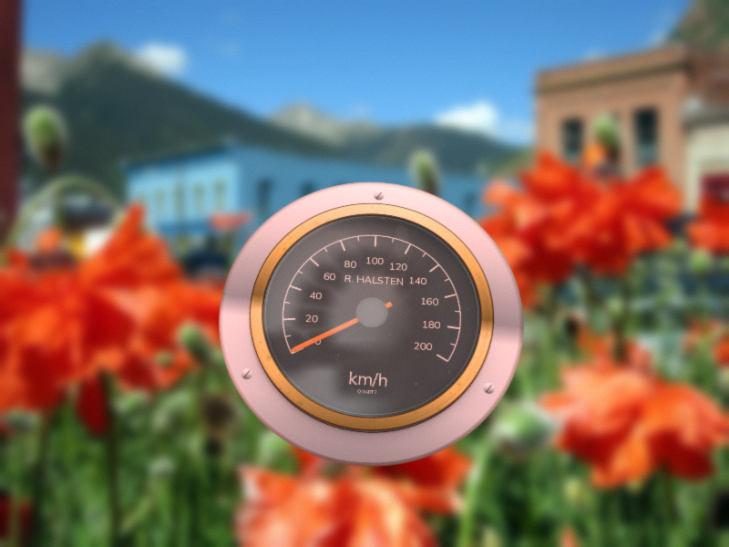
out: 0
